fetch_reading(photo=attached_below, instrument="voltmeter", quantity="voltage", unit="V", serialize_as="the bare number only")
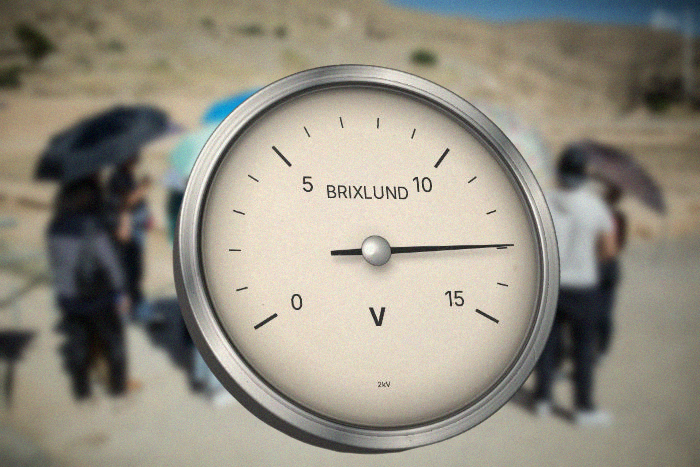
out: 13
